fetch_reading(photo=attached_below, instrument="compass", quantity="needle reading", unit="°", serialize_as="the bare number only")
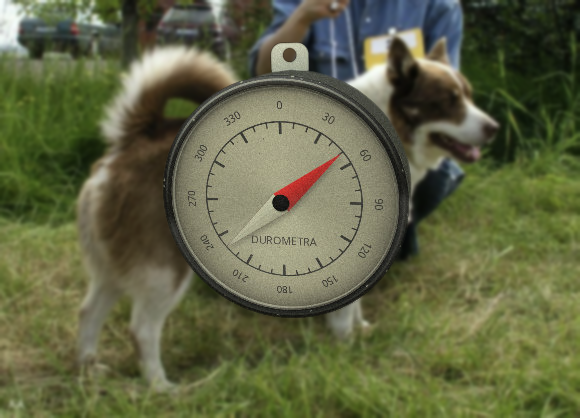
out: 50
